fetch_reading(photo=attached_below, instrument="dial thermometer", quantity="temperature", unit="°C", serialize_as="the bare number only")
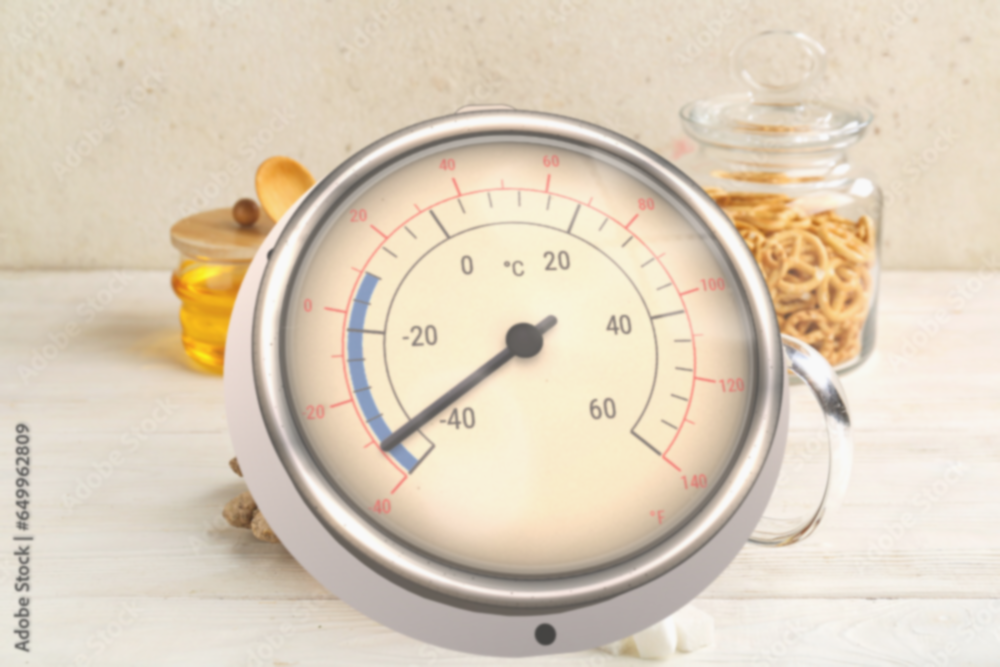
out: -36
